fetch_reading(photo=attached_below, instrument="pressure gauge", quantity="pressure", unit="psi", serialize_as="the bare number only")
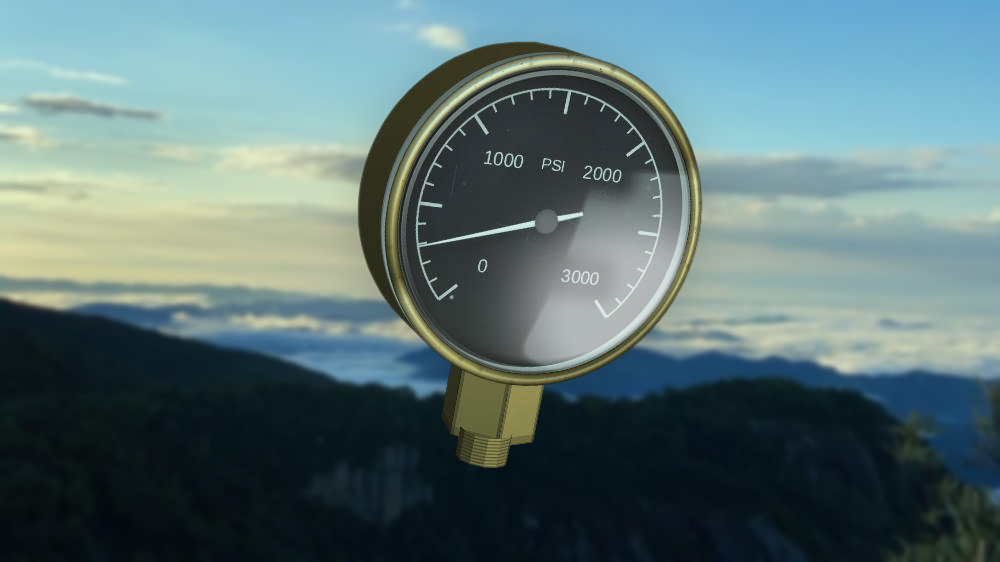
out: 300
